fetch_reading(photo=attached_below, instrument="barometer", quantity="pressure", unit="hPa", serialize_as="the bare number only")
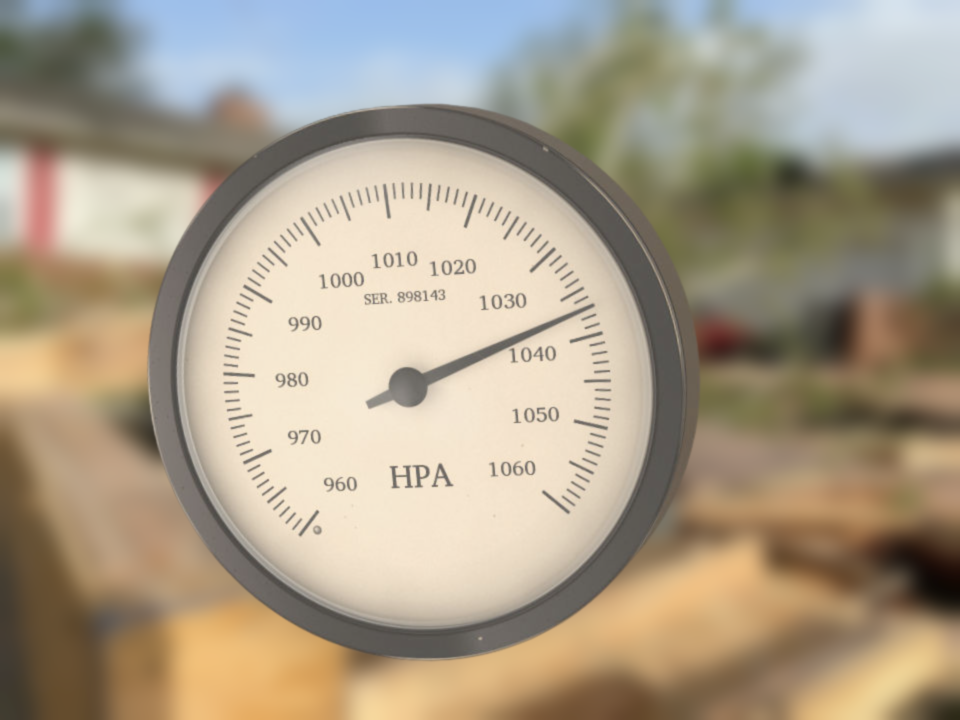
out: 1037
